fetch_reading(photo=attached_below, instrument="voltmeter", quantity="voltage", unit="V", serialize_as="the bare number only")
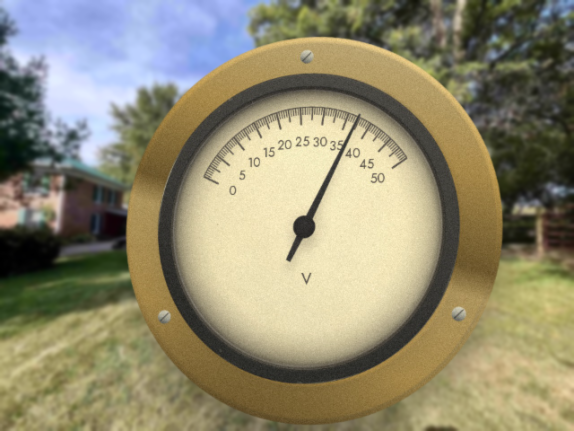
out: 37.5
